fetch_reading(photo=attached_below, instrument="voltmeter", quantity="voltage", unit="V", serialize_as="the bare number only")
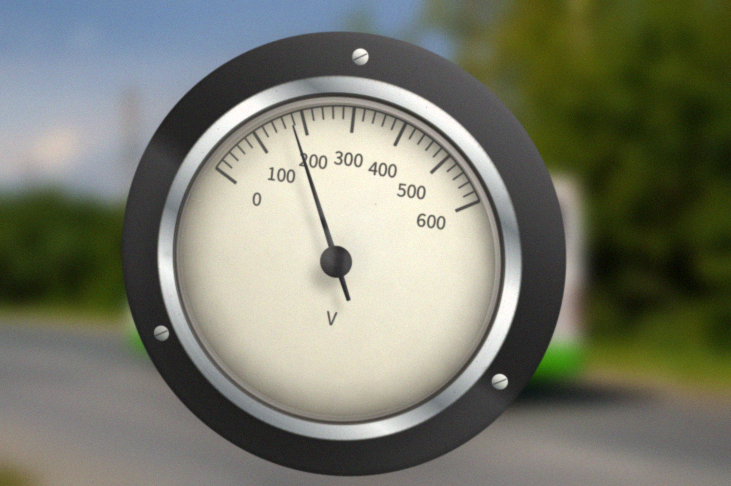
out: 180
